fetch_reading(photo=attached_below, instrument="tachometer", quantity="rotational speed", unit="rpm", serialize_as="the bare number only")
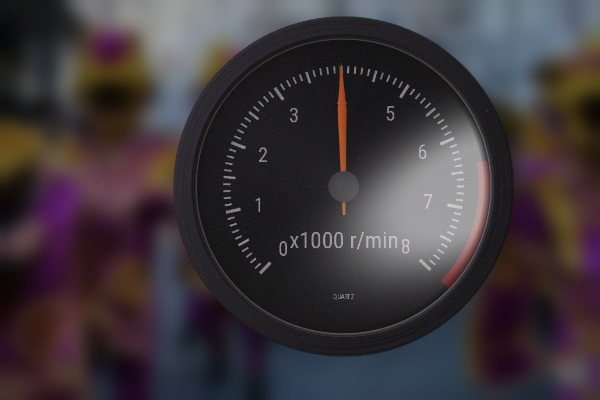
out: 4000
